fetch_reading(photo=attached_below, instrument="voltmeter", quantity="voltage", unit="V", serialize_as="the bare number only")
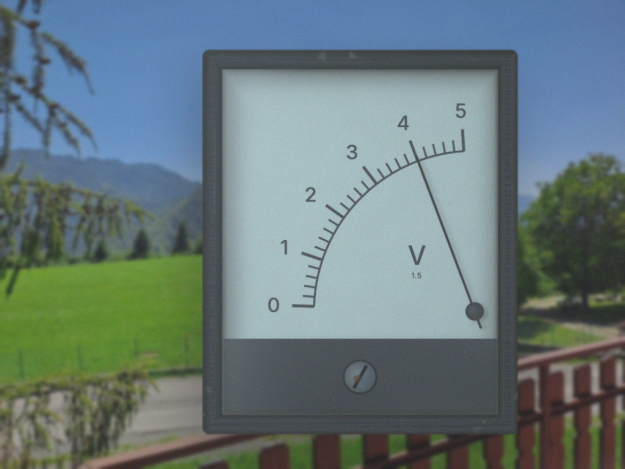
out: 4
